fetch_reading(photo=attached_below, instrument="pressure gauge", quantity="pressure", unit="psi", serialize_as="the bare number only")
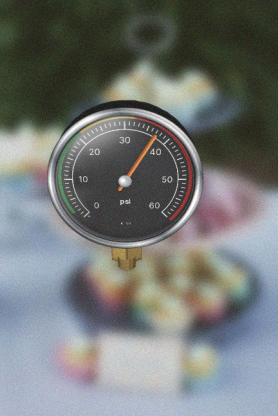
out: 37
